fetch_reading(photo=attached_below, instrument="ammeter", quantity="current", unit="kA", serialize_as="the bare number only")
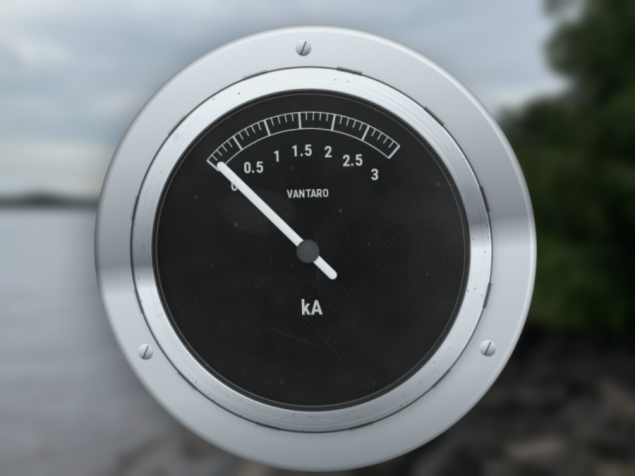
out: 0.1
